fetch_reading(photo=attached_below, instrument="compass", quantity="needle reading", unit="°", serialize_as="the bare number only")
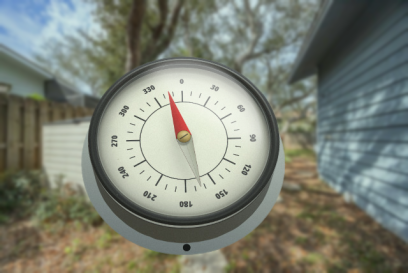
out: 345
